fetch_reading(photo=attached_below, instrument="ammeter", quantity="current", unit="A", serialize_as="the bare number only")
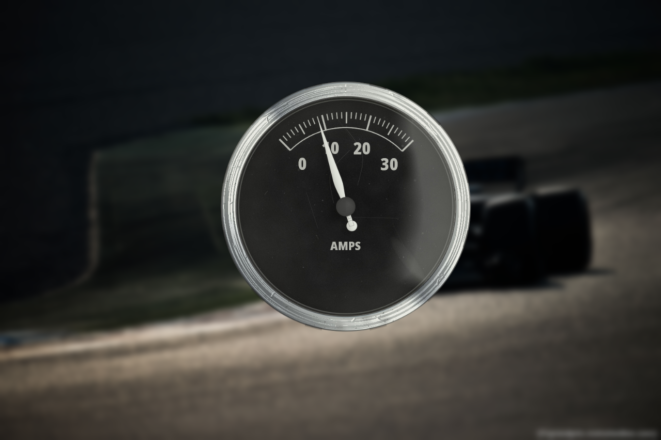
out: 9
